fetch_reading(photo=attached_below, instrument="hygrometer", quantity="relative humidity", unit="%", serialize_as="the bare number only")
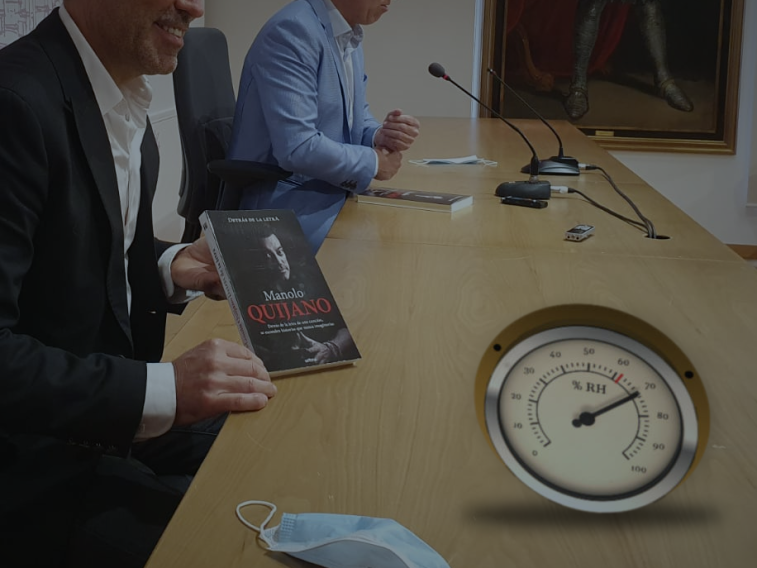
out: 70
